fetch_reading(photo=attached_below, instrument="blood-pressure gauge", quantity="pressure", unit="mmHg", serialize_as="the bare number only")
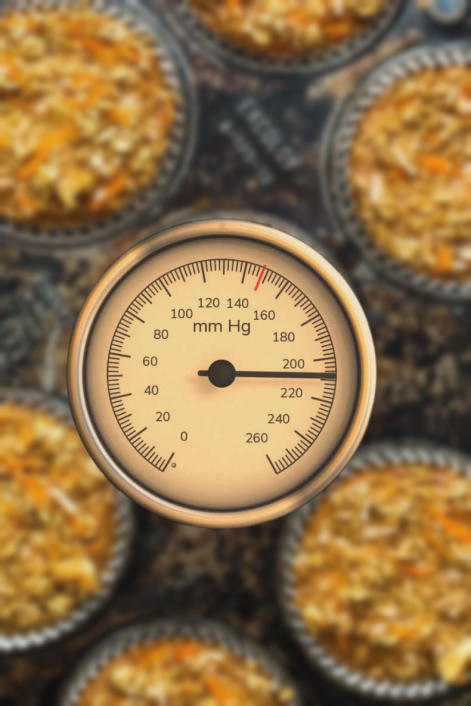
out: 208
